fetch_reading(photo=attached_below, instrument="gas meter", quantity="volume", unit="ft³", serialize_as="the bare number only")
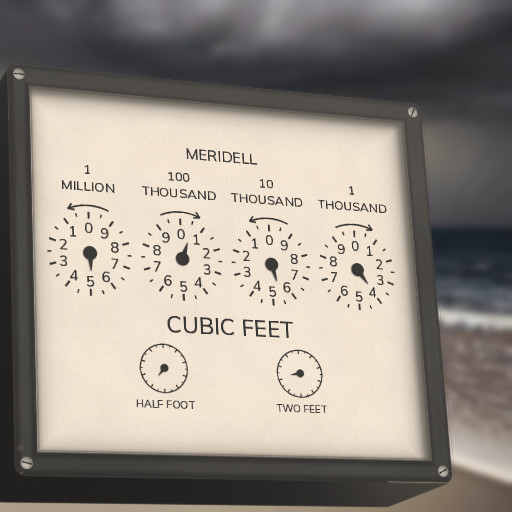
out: 505400
